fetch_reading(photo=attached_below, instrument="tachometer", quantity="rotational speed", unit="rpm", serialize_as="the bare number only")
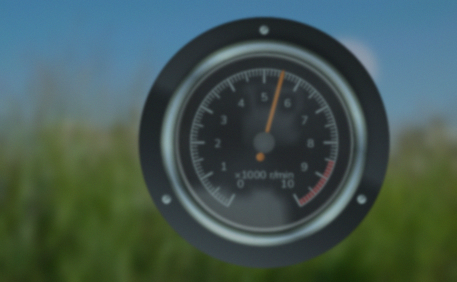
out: 5500
